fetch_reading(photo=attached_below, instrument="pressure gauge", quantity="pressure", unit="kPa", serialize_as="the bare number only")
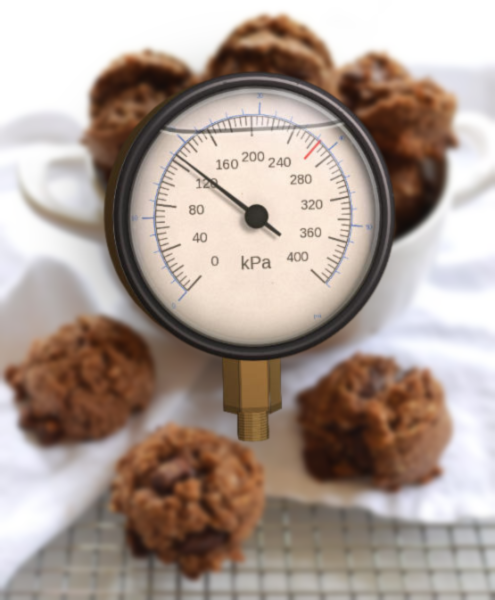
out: 125
